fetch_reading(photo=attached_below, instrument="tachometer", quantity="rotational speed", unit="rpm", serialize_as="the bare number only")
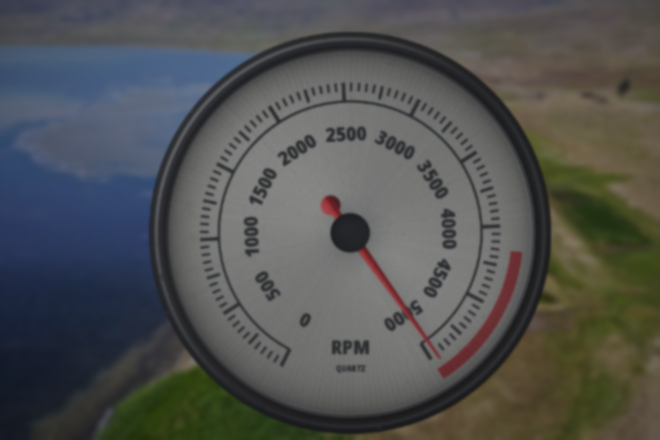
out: 4950
